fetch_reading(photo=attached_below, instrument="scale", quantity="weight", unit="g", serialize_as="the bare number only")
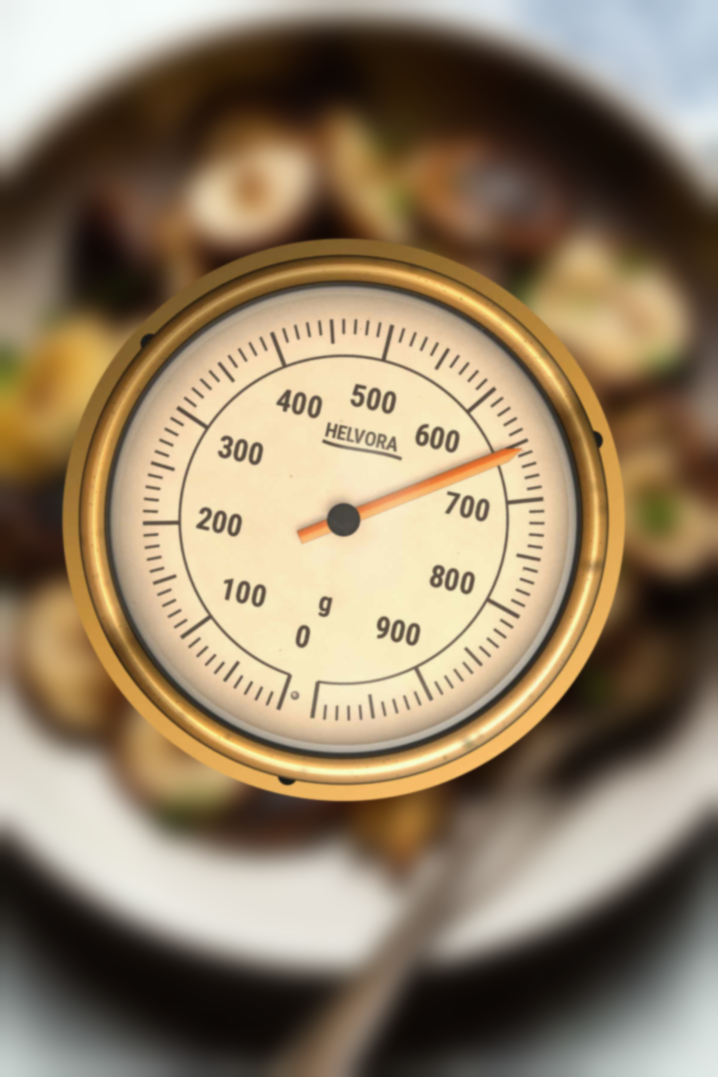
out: 655
